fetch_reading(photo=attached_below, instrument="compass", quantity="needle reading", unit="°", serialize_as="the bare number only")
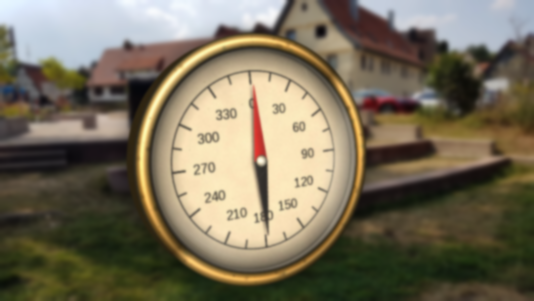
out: 0
